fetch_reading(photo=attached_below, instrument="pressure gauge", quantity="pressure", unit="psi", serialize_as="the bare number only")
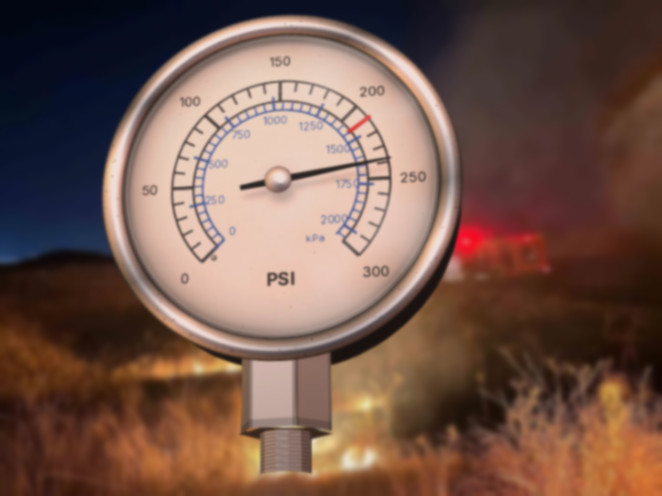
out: 240
